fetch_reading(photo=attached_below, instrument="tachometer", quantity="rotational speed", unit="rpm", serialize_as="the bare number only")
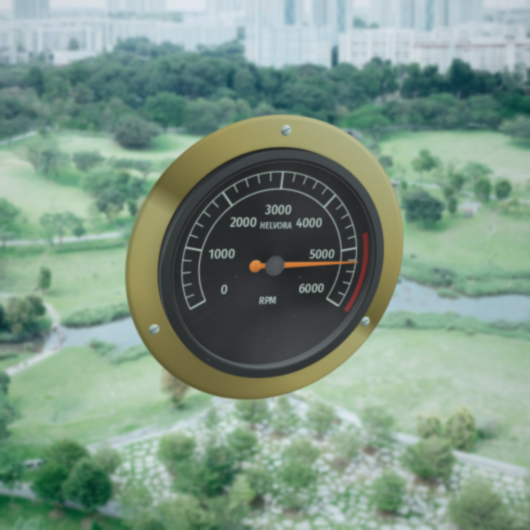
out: 5200
